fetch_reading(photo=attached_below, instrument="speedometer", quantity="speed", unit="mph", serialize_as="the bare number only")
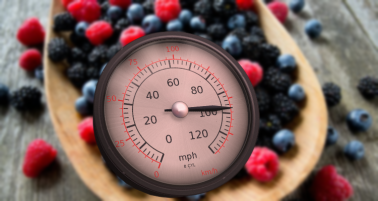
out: 98
